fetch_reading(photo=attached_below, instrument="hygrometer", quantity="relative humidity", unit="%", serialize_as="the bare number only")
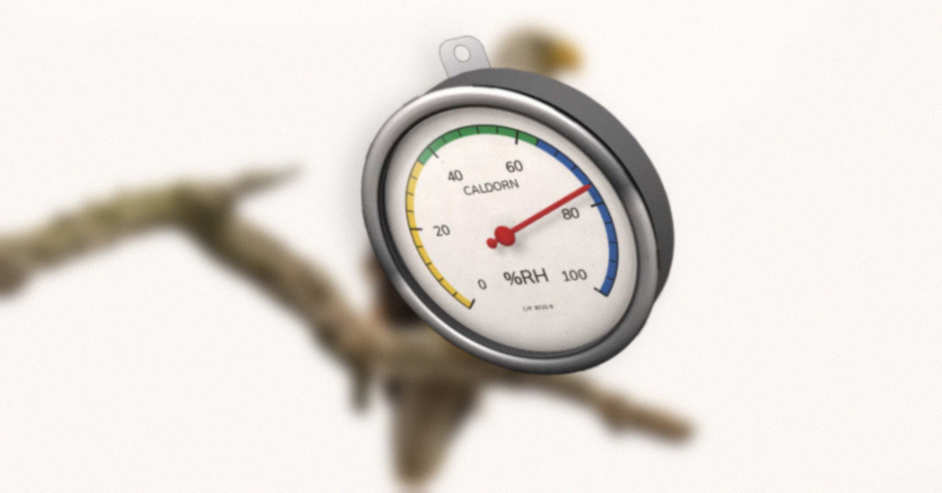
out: 76
